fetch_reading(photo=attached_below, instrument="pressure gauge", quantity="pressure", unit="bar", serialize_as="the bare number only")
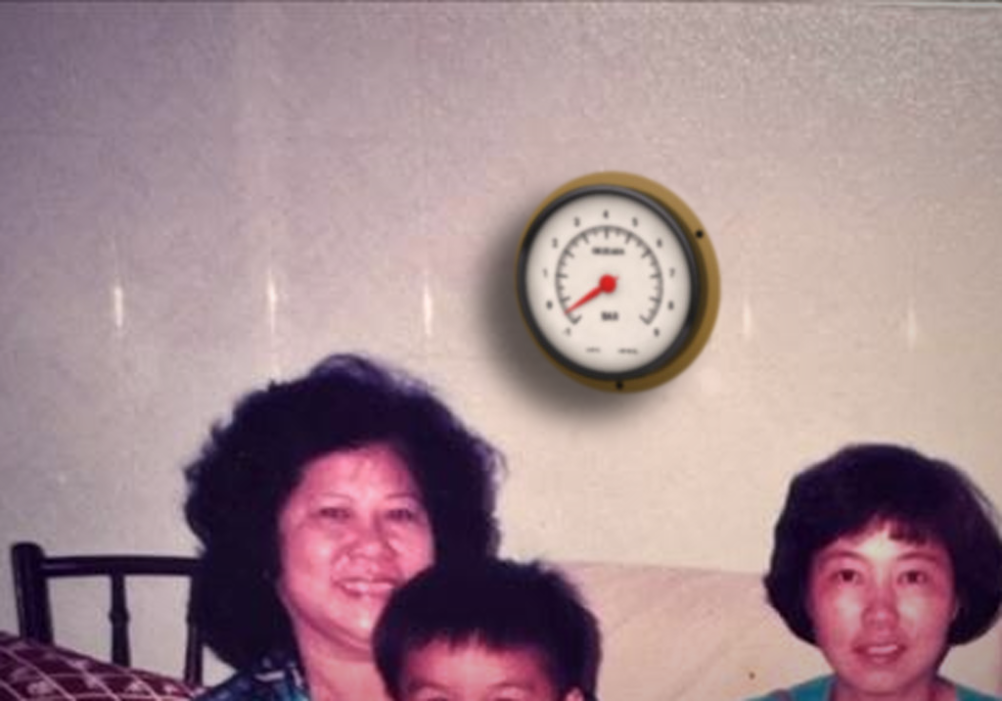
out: -0.5
